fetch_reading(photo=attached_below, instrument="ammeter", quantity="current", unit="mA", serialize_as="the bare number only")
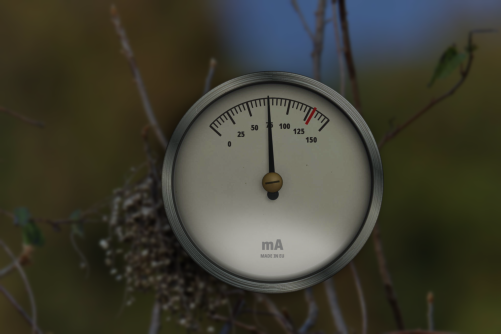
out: 75
